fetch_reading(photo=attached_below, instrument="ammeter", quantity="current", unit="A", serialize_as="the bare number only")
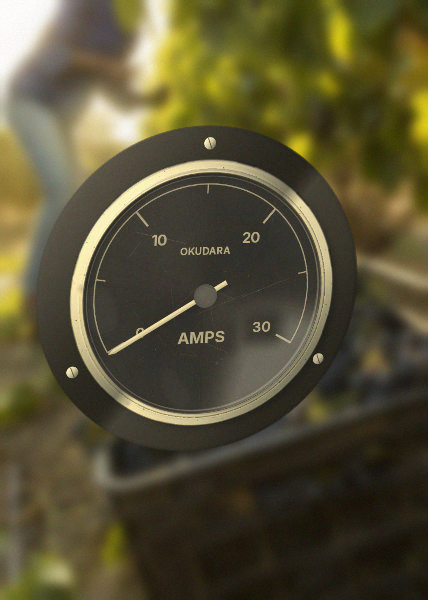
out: 0
